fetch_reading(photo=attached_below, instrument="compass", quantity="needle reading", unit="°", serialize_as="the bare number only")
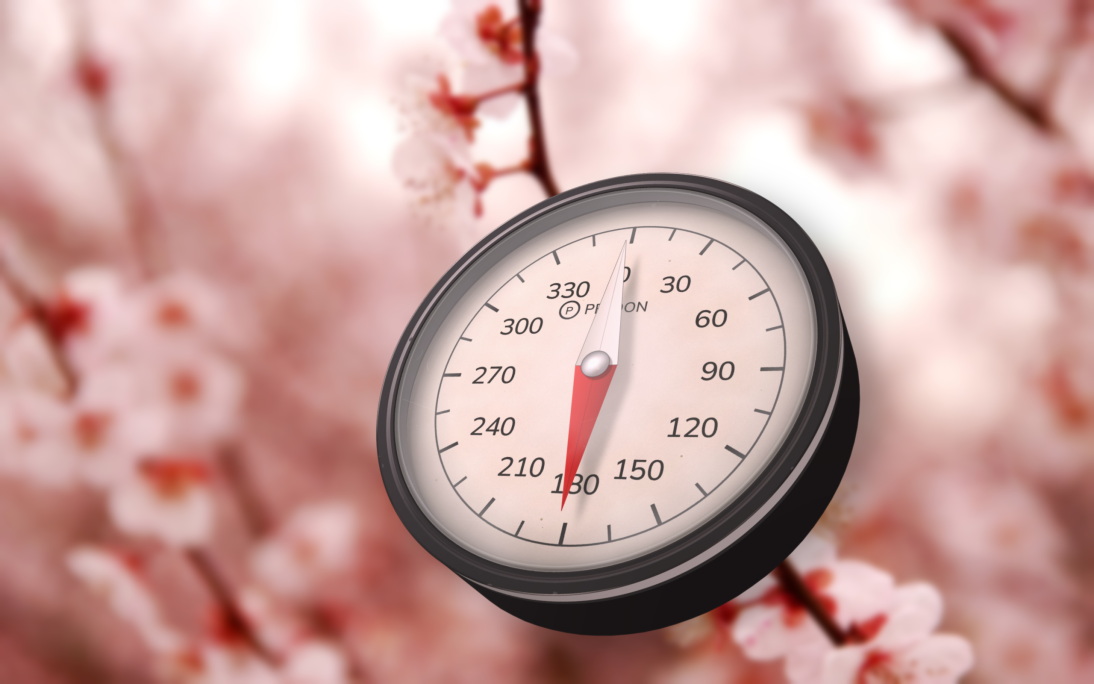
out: 180
